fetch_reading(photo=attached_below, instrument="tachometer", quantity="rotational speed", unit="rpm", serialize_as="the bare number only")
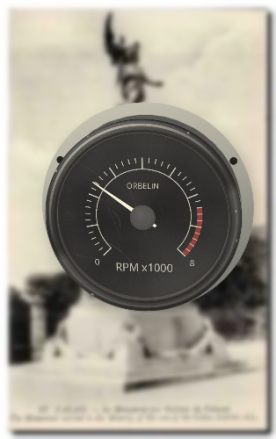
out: 2400
